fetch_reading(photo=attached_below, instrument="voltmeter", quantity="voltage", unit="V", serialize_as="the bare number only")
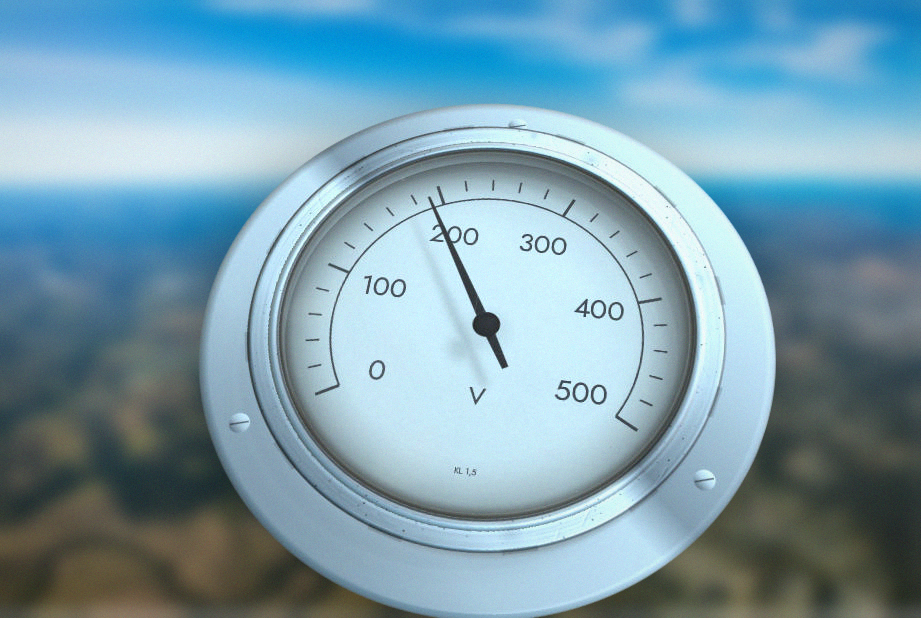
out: 190
